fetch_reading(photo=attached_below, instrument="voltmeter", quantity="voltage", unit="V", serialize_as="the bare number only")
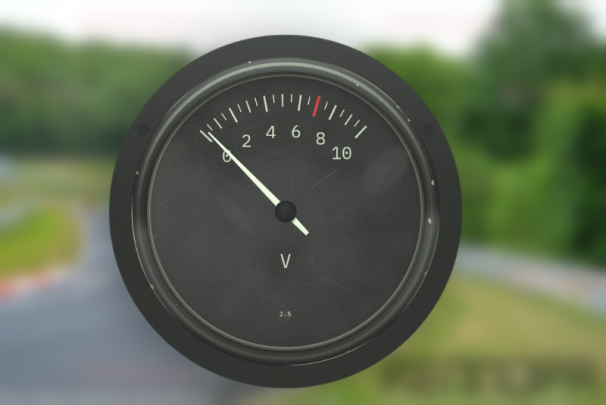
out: 0.25
